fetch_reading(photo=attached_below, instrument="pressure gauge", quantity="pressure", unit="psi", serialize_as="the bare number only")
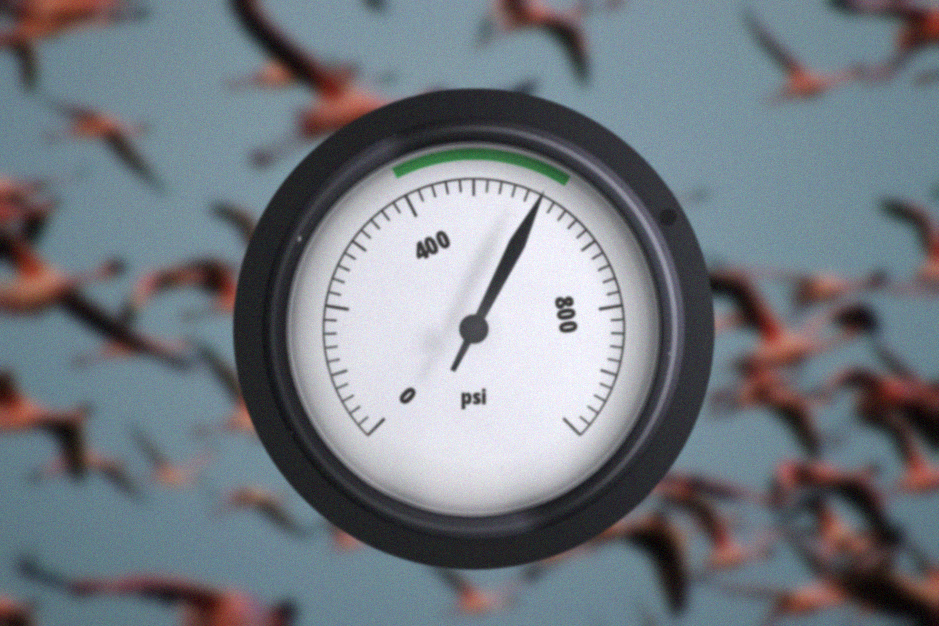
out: 600
